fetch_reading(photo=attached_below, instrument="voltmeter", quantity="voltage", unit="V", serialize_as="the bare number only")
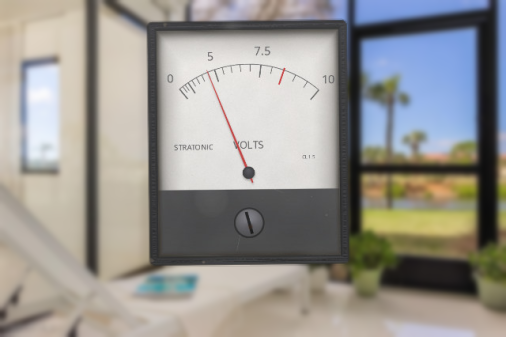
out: 4.5
